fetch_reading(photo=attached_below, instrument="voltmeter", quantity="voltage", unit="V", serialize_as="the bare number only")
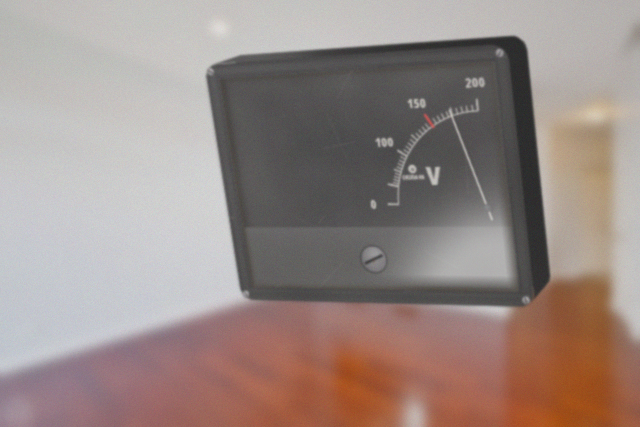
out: 175
